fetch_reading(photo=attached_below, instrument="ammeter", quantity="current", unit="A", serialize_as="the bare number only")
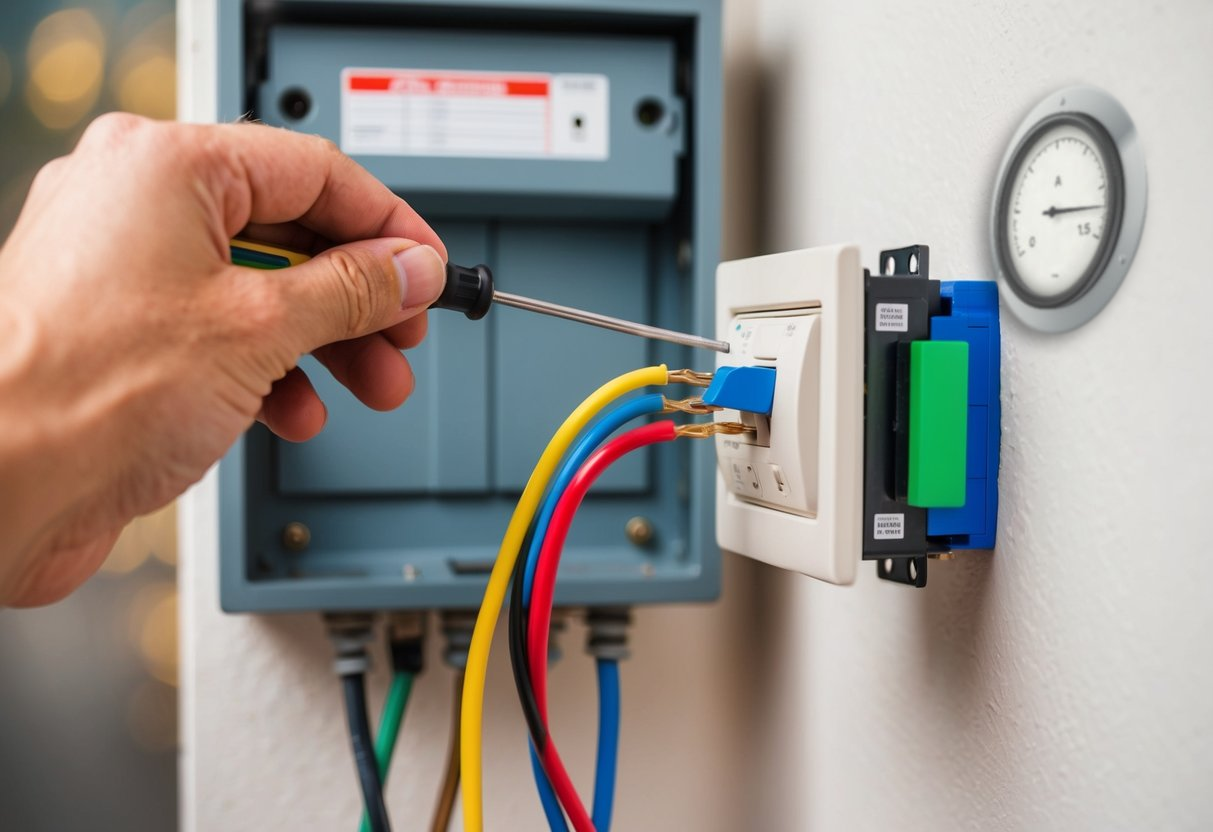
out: 1.35
